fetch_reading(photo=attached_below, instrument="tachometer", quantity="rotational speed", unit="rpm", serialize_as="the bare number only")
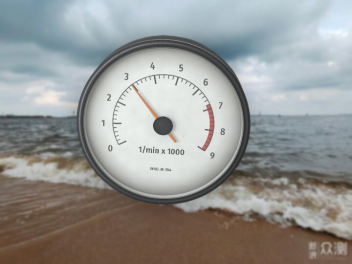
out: 3000
